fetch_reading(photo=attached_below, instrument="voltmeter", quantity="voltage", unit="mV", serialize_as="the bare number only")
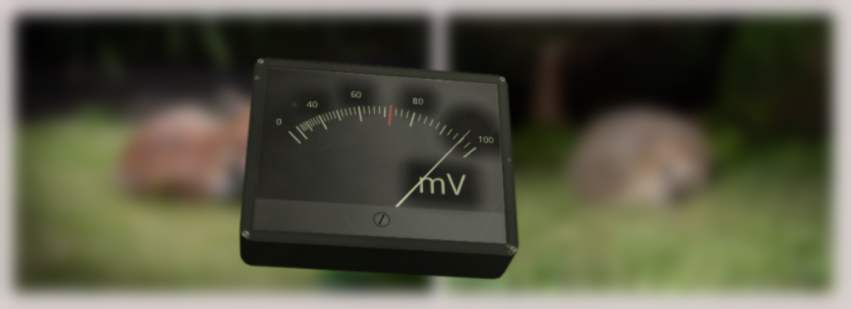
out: 96
